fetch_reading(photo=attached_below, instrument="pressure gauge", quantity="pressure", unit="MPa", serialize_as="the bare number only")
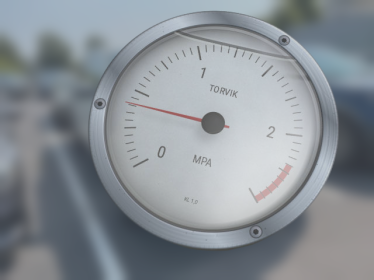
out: 0.4
